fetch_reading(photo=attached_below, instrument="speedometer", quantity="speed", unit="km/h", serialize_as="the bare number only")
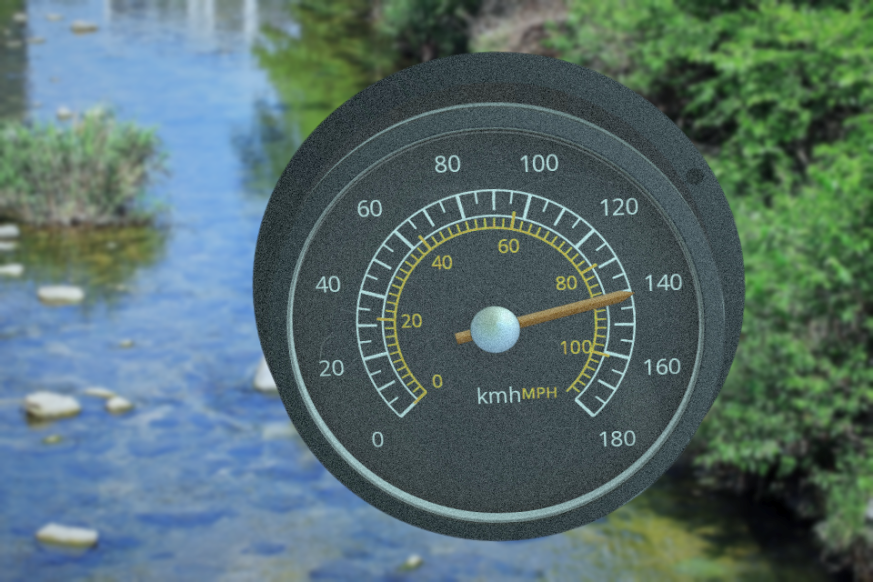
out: 140
